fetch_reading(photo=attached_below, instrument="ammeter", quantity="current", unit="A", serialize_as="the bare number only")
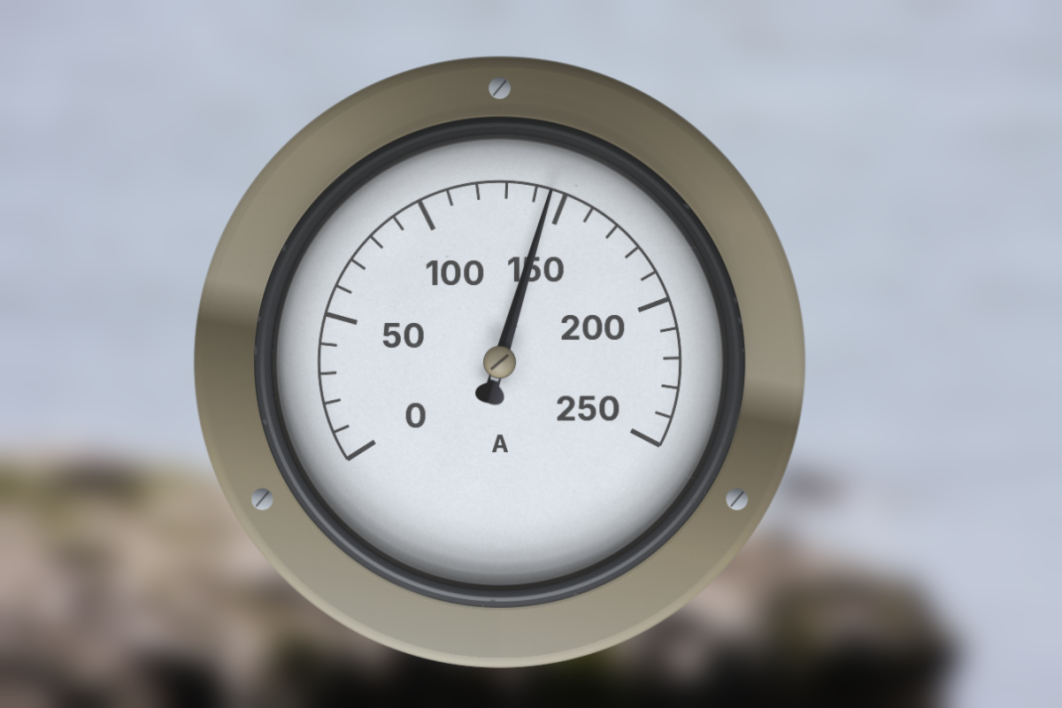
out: 145
